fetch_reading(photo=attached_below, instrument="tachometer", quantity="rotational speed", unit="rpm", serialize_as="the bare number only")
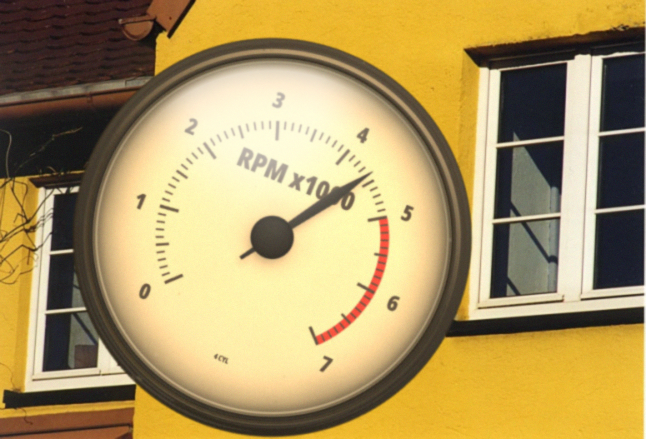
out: 4400
